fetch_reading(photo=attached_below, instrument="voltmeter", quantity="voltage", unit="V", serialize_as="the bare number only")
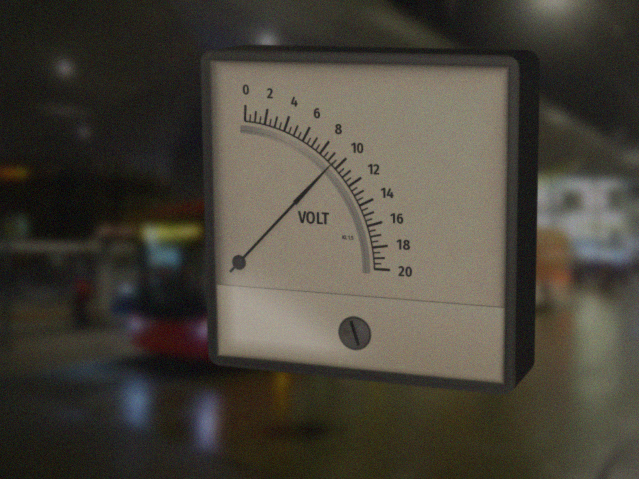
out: 9.5
